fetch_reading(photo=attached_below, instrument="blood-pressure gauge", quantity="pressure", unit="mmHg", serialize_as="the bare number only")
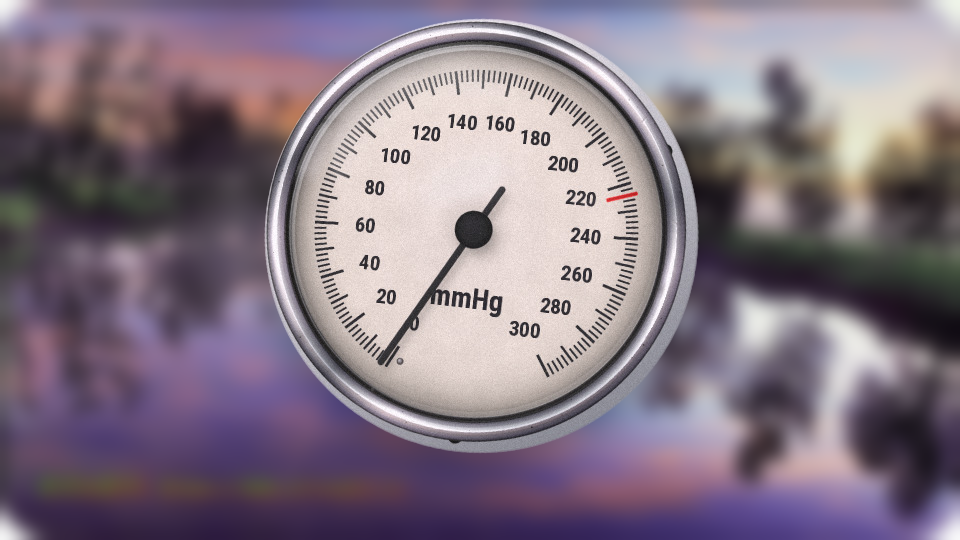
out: 2
